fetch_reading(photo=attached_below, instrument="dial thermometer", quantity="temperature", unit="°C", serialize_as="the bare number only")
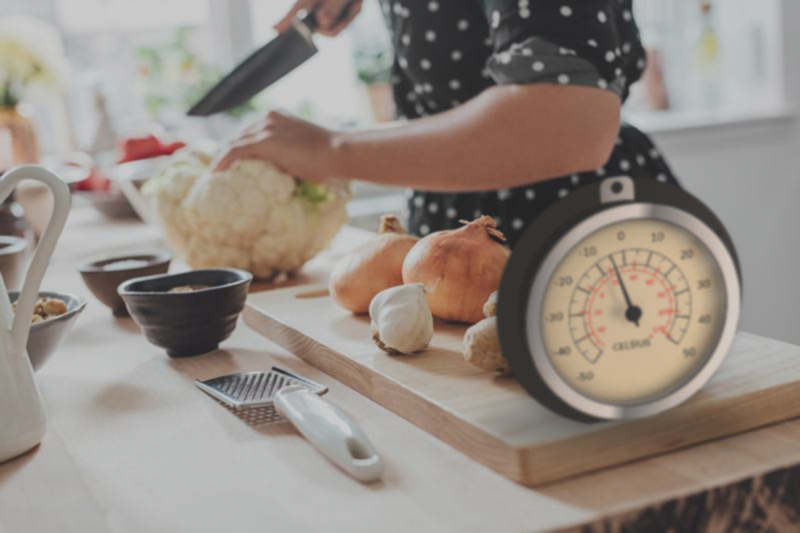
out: -5
